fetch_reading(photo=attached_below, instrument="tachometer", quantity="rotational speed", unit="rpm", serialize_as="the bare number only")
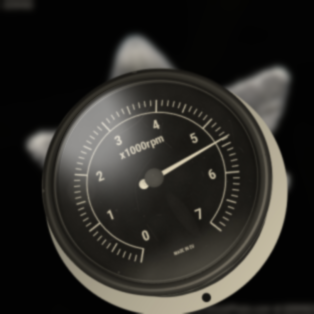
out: 5400
